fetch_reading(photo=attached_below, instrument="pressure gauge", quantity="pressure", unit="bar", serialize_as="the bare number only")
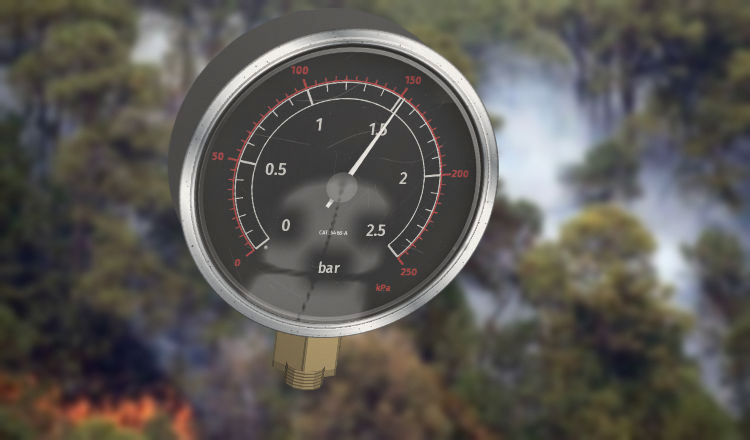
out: 1.5
